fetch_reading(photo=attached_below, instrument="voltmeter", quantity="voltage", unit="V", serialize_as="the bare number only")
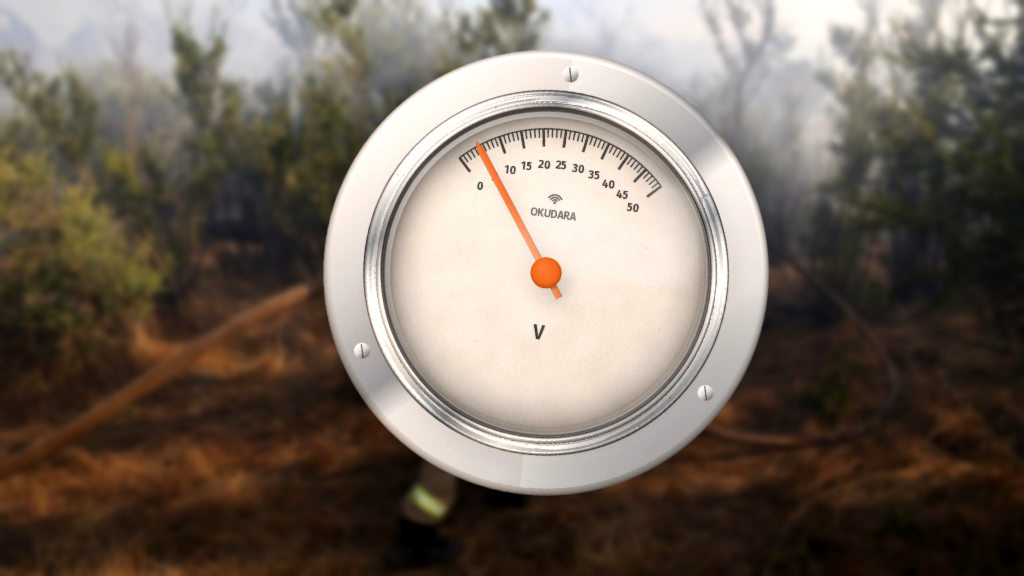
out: 5
